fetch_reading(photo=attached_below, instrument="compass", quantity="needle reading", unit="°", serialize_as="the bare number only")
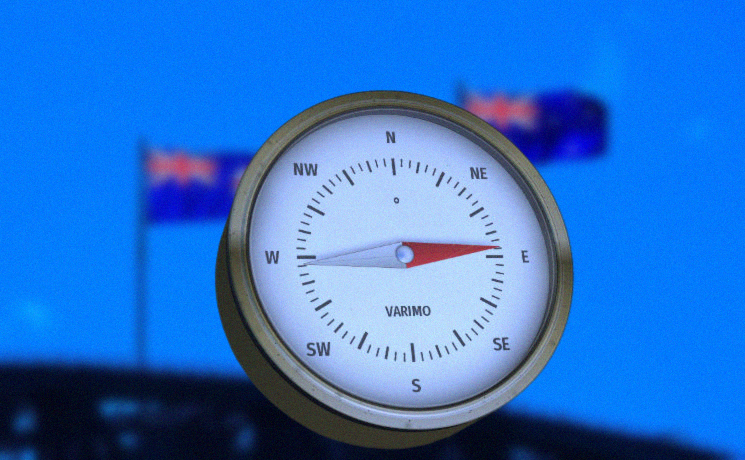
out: 85
